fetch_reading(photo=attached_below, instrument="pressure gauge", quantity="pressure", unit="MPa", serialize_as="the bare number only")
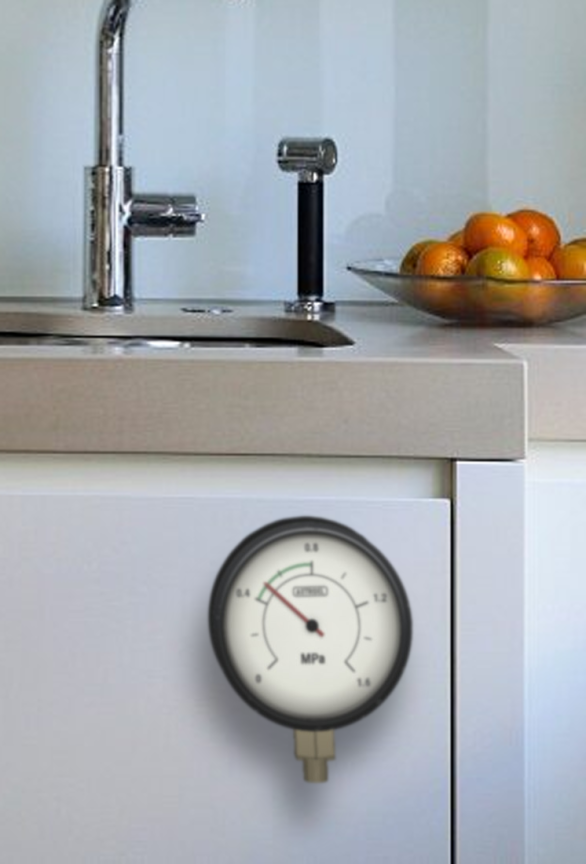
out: 0.5
